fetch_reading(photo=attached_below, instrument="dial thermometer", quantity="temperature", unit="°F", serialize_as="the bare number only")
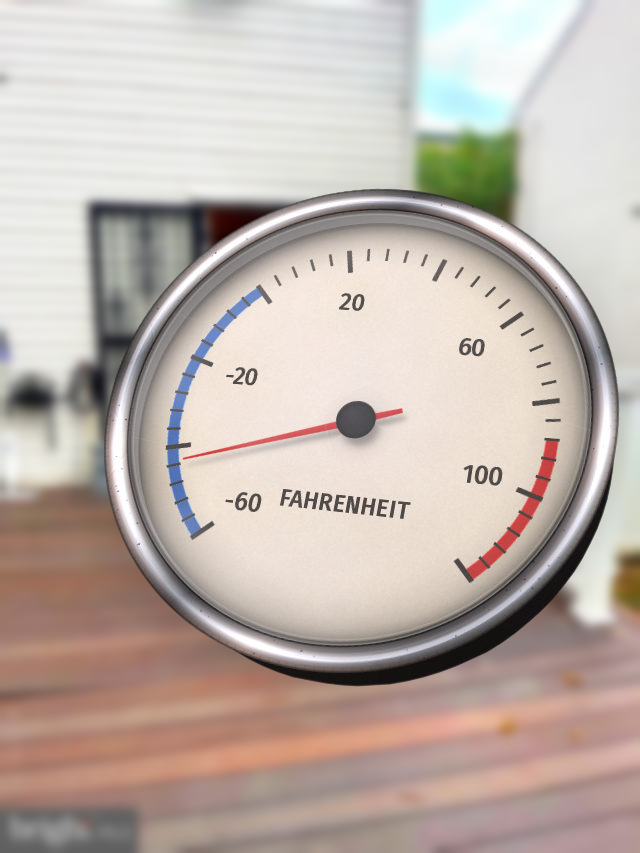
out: -44
